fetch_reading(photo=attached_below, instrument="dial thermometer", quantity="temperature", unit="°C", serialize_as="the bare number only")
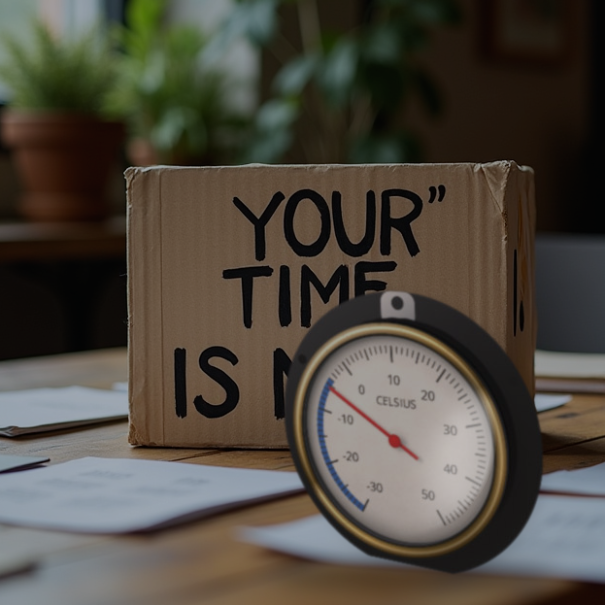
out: -5
